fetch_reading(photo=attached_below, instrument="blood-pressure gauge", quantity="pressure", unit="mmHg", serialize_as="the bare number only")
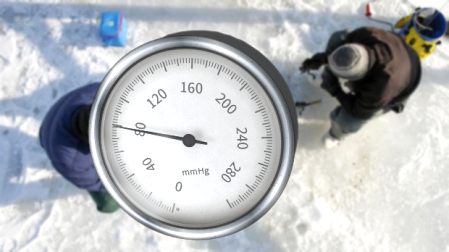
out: 80
